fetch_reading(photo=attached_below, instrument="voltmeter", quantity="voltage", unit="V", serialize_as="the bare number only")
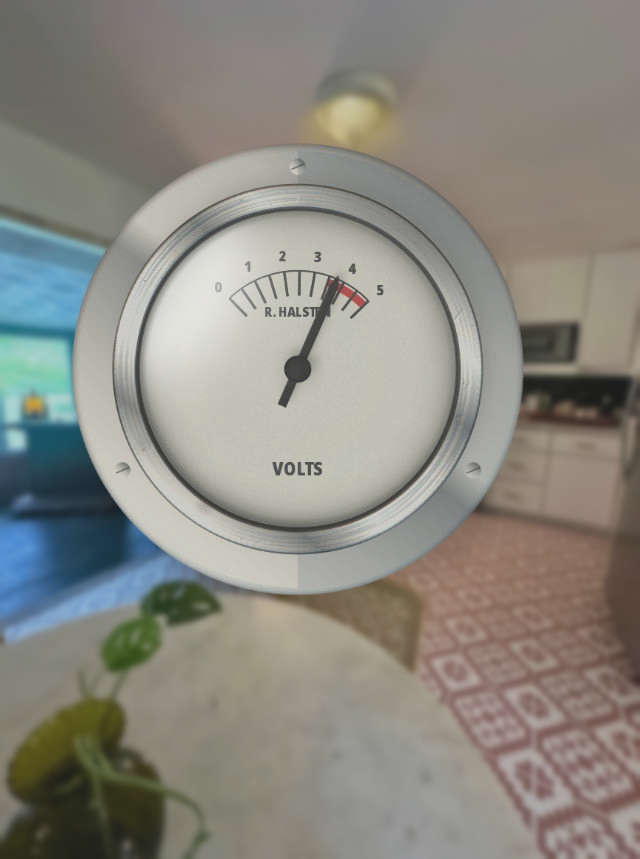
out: 3.75
